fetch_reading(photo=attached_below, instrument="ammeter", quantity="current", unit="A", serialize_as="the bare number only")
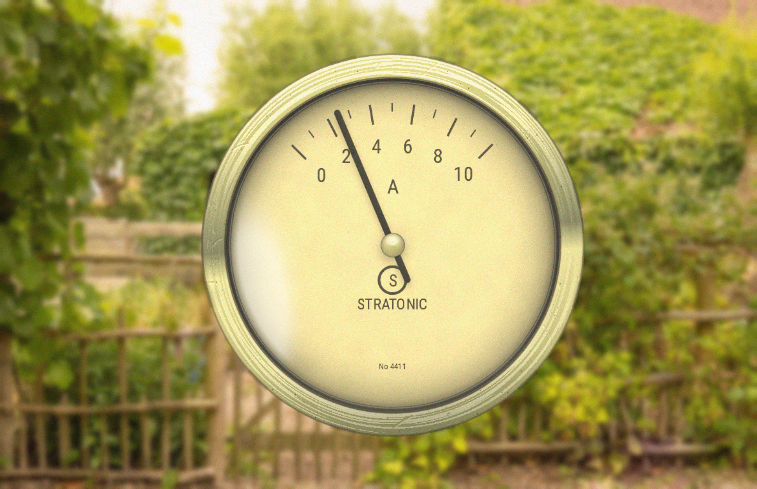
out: 2.5
